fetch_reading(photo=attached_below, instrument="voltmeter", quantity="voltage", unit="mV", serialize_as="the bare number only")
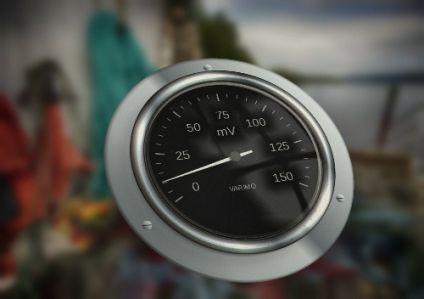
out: 10
